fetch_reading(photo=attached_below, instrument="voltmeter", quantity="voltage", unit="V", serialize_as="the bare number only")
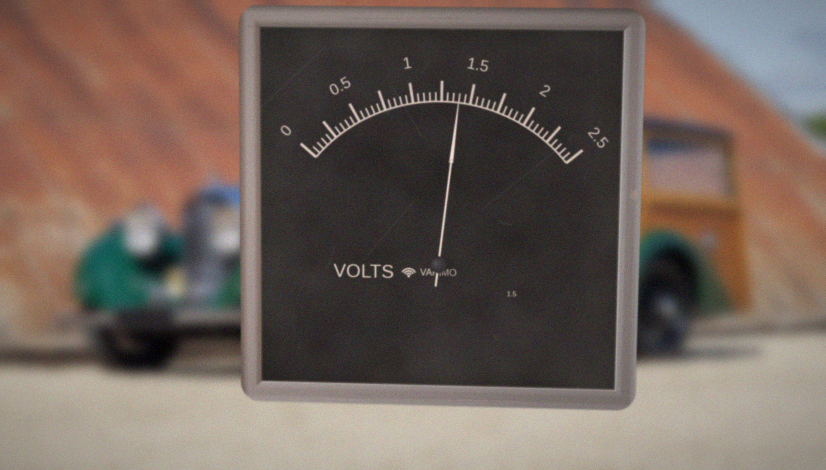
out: 1.4
